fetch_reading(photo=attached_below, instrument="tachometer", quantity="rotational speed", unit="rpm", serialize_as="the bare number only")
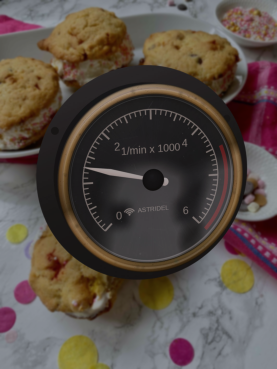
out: 1300
